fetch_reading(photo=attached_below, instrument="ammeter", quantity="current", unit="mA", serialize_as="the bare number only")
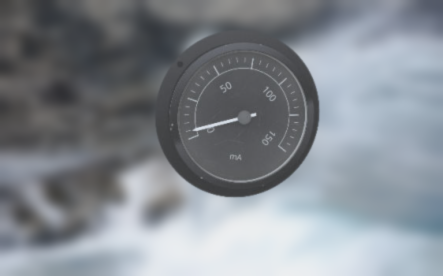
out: 5
